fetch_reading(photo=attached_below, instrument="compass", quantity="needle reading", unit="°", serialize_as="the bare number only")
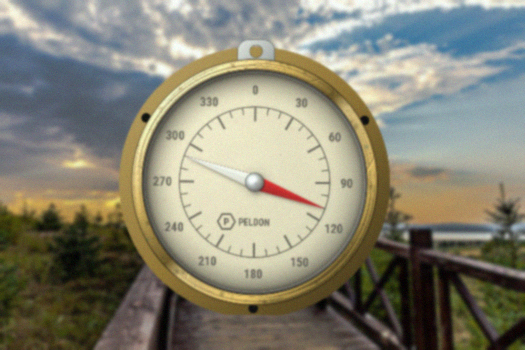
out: 110
